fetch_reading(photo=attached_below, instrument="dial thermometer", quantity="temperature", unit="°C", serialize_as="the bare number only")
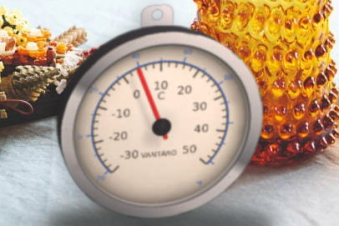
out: 4
